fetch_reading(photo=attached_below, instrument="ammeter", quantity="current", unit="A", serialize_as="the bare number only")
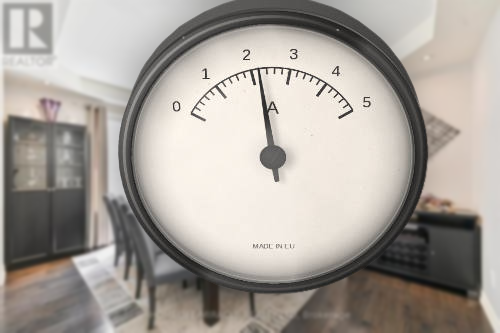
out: 2.2
